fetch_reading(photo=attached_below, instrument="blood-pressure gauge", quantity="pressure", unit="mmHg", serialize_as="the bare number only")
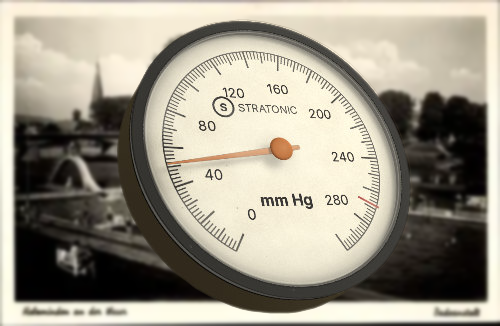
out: 50
